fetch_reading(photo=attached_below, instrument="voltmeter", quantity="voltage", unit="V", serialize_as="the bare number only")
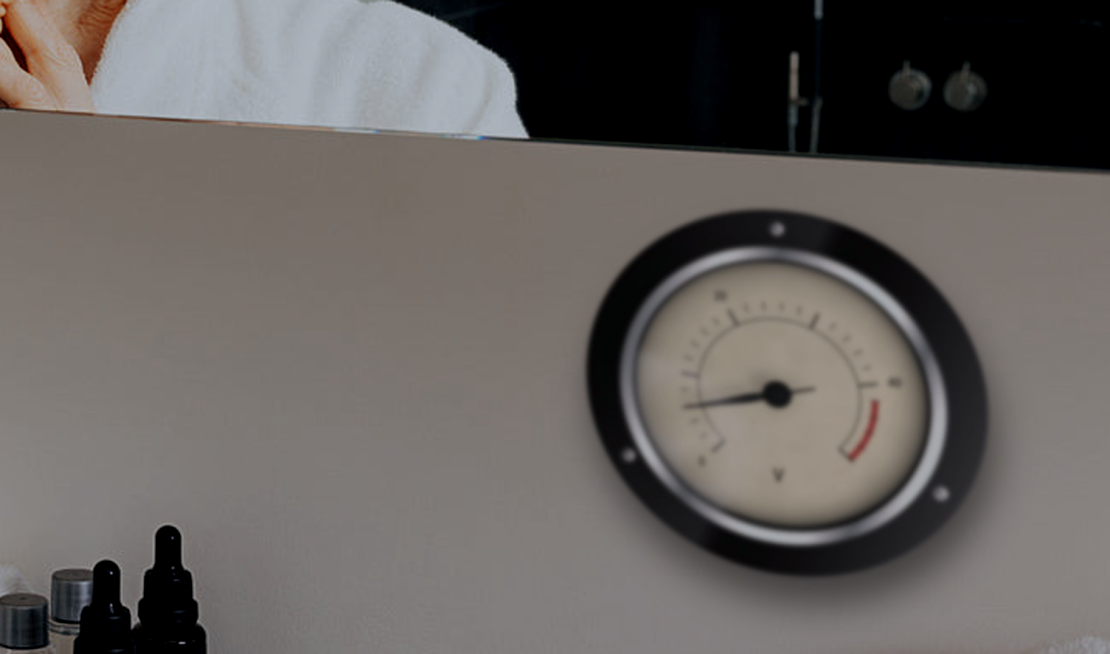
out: 6
